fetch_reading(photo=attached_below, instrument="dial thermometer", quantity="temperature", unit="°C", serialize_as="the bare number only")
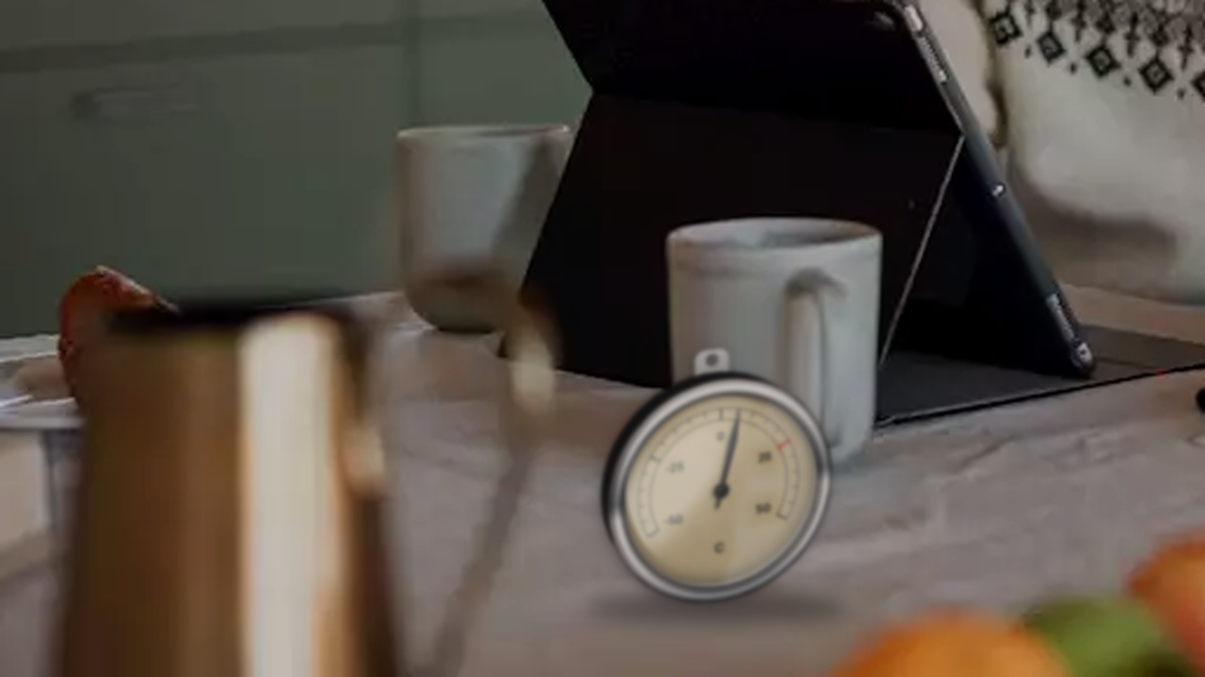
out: 5
